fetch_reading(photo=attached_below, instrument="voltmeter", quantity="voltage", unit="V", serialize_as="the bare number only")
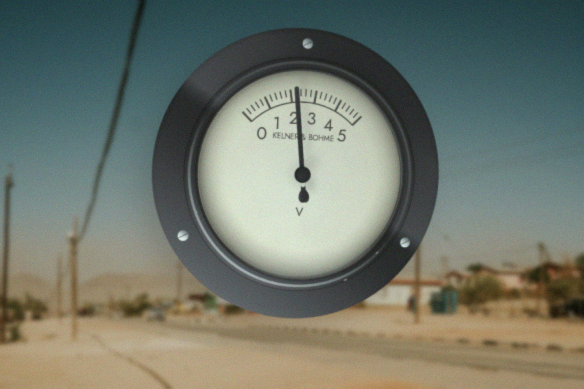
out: 2.2
